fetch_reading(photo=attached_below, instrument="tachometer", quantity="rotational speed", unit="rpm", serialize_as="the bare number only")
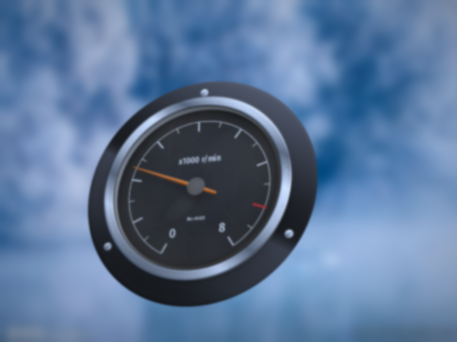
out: 2250
